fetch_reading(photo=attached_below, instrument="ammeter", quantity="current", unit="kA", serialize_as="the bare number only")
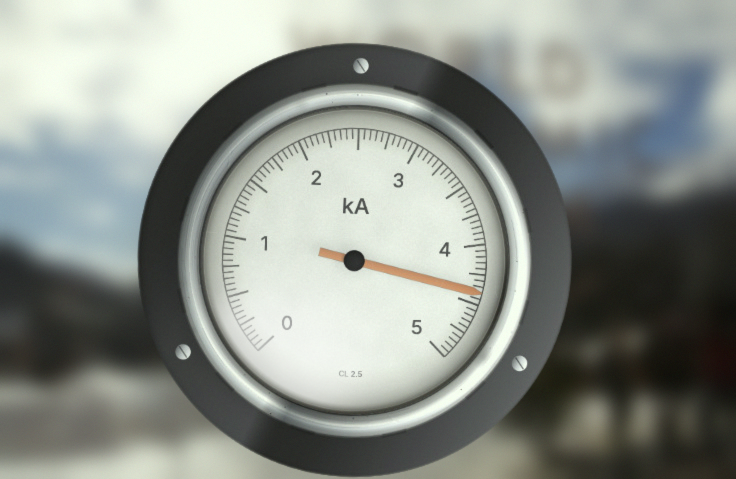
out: 4.4
